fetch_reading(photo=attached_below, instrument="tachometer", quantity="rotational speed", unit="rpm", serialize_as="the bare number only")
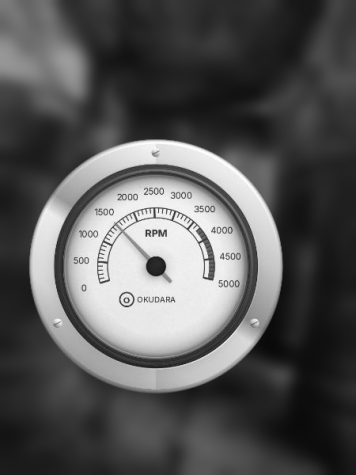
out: 1500
